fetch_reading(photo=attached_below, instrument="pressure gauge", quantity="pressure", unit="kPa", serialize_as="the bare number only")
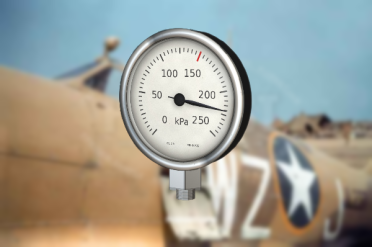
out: 220
